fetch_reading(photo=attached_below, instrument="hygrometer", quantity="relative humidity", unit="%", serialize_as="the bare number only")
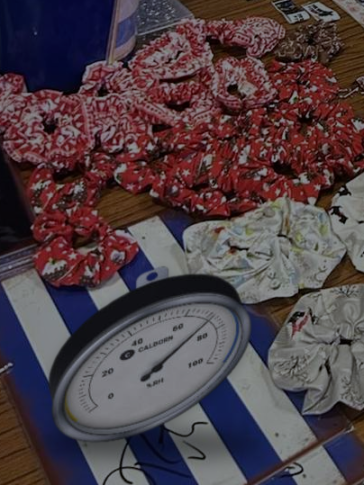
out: 70
